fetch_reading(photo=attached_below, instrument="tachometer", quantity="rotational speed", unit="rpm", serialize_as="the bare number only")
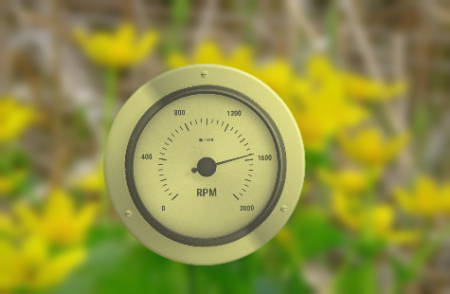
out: 1550
